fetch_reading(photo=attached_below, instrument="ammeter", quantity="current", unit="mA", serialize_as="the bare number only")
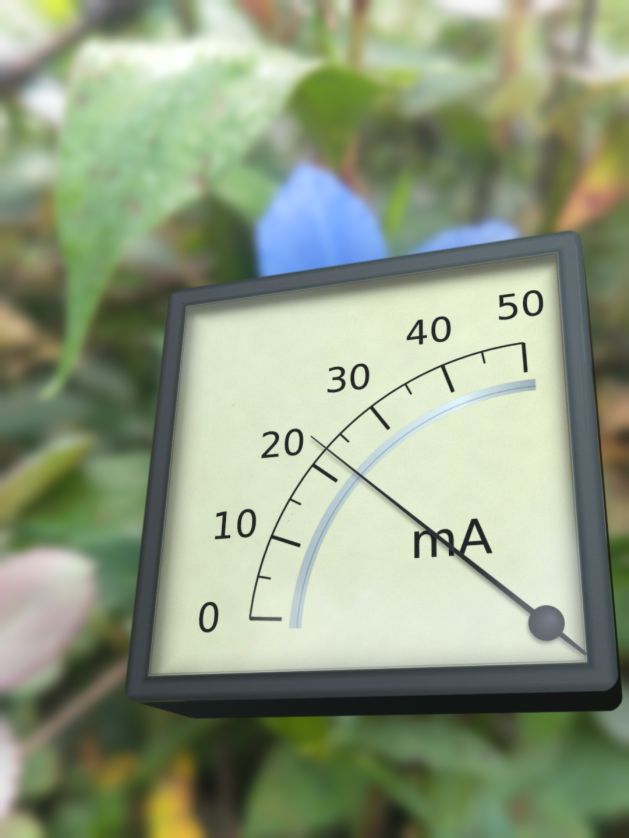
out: 22.5
